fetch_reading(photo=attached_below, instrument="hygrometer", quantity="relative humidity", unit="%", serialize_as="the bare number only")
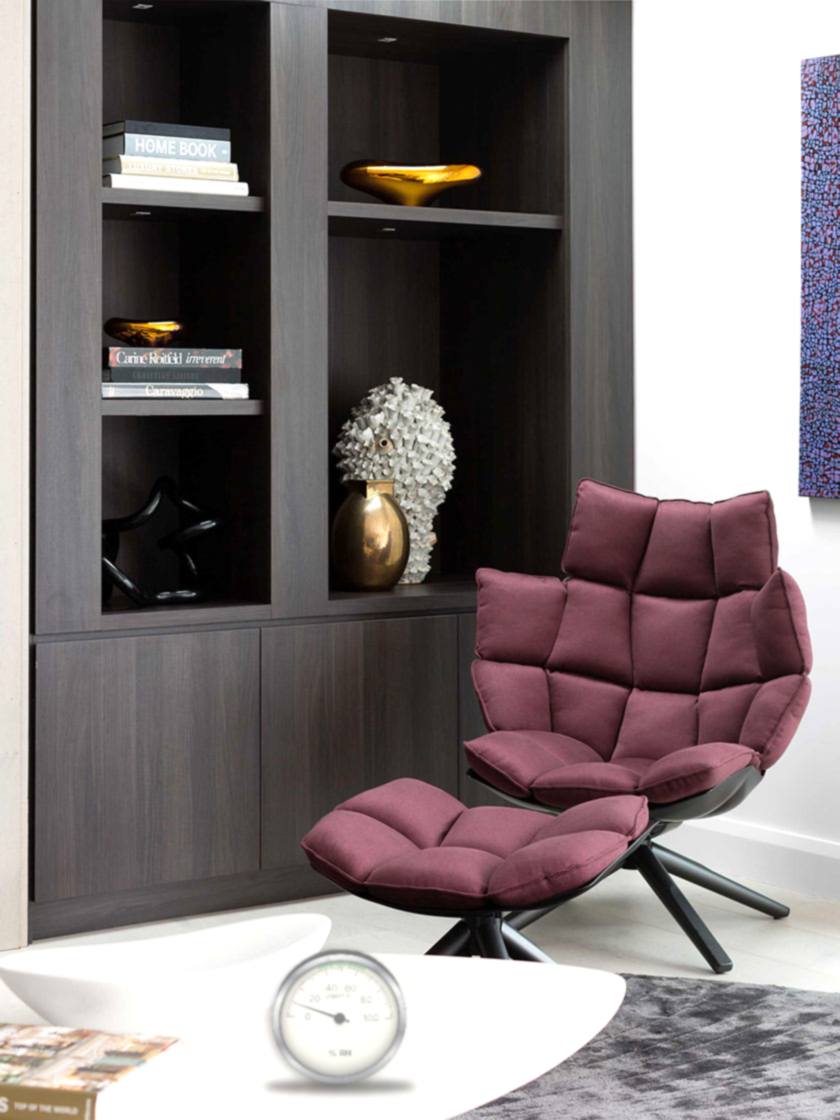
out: 10
